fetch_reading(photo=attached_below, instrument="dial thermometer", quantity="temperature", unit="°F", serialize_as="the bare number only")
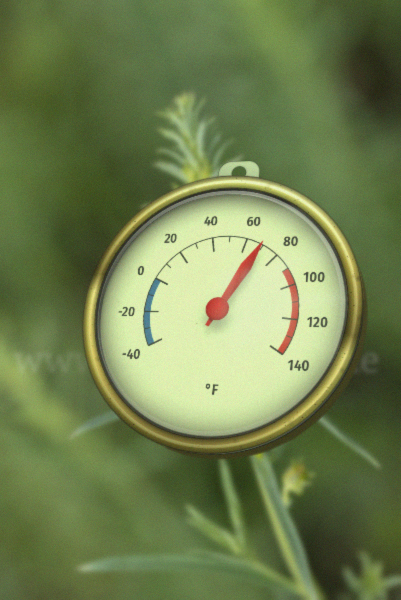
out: 70
